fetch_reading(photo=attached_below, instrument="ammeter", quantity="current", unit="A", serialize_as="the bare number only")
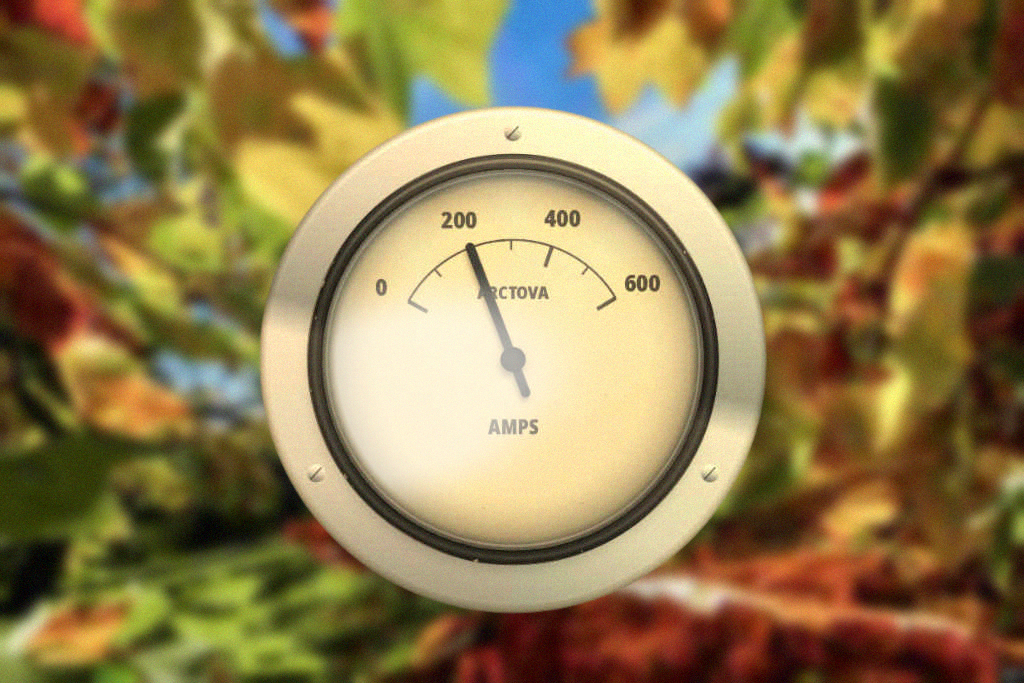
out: 200
